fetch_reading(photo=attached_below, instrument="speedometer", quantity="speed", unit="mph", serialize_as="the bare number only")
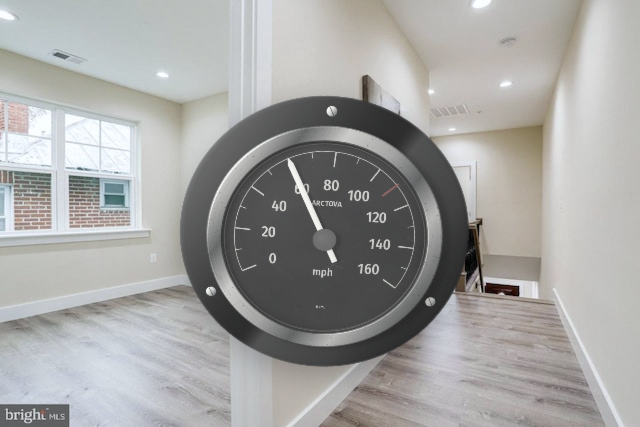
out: 60
